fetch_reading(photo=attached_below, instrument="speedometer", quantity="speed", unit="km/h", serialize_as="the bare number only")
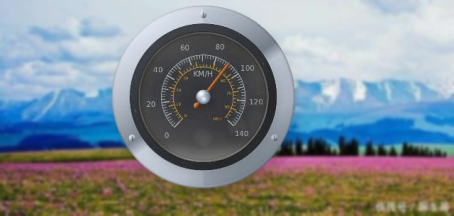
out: 90
